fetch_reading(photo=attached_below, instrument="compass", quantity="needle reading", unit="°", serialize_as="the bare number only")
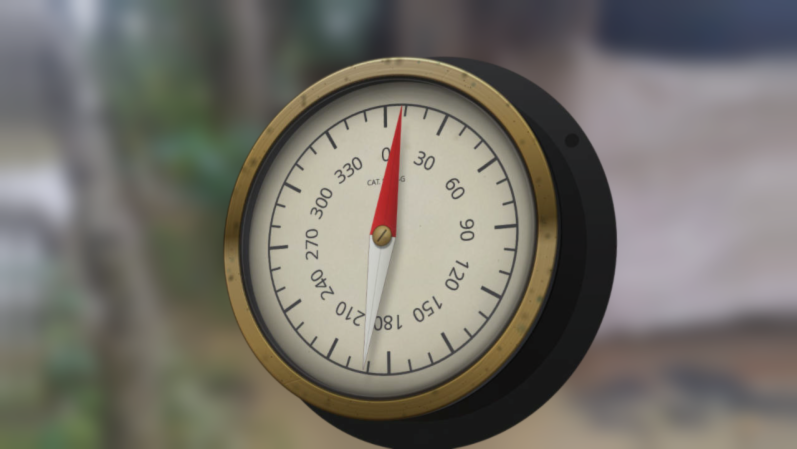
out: 10
